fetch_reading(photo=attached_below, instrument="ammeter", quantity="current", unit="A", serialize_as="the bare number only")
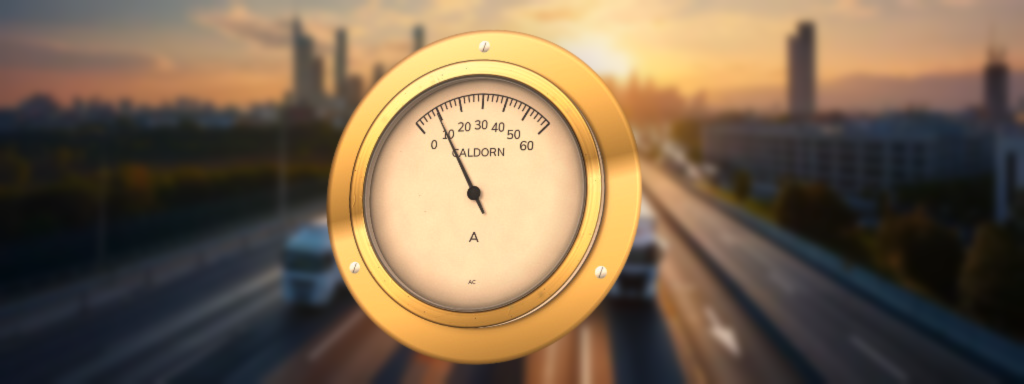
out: 10
